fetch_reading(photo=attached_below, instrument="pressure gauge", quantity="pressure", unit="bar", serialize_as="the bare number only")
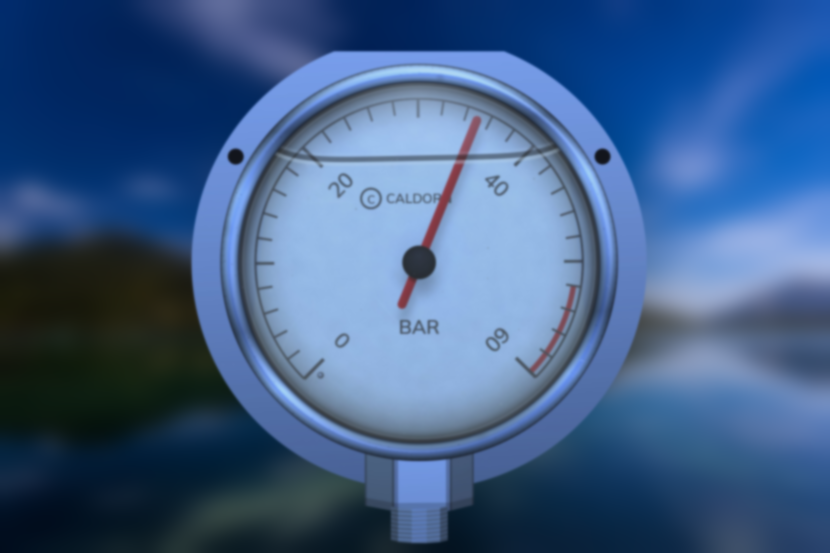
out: 35
